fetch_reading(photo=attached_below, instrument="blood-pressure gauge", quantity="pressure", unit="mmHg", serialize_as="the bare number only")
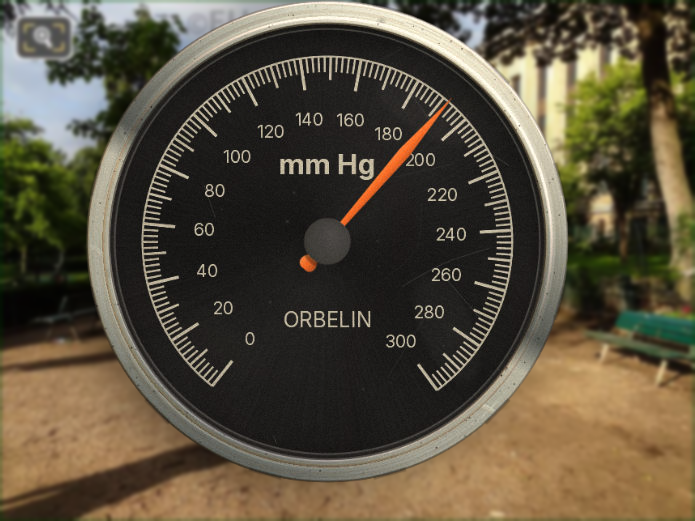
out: 192
